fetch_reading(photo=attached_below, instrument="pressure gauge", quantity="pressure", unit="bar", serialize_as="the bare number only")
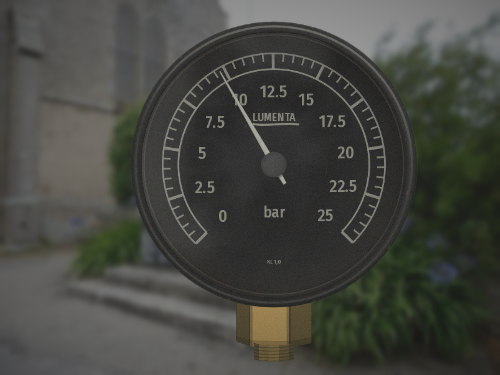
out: 9.75
